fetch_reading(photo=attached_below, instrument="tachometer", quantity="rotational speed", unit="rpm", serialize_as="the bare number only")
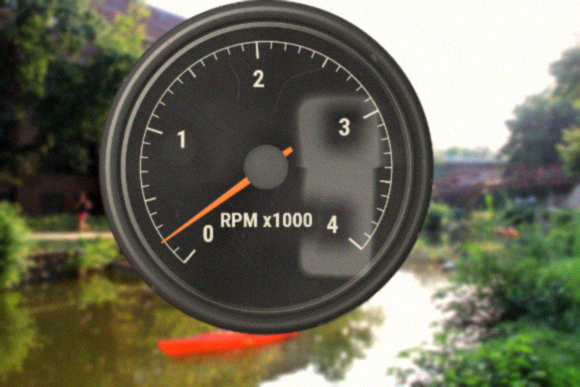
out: 200
